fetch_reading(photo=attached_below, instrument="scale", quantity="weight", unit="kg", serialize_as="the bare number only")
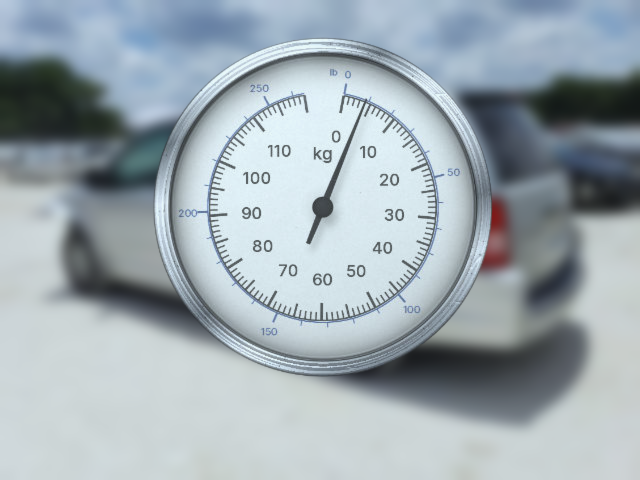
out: 4
